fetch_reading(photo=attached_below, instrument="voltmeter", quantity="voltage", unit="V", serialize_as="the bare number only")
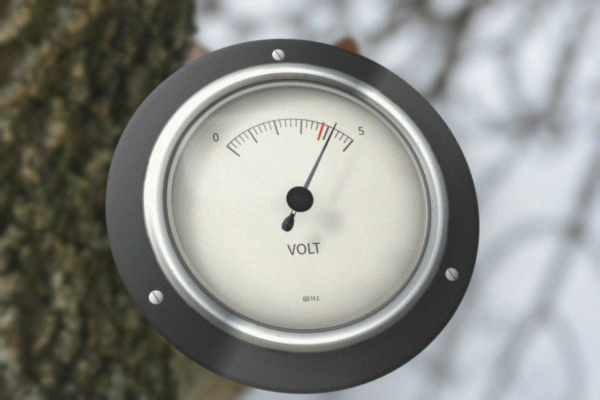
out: 4.2
